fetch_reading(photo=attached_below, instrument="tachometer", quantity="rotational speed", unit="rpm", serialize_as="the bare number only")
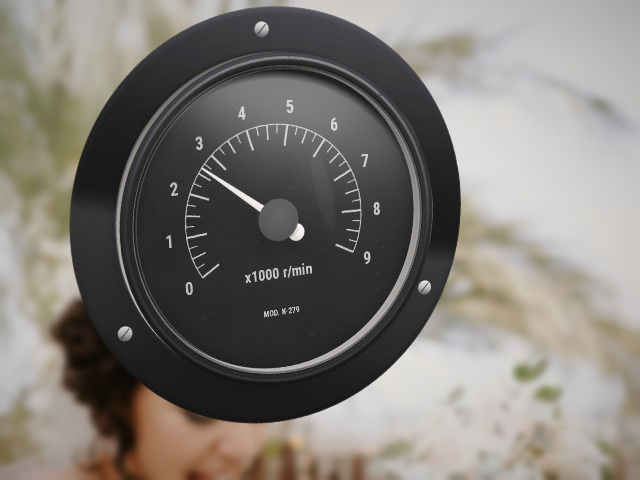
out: 2625
